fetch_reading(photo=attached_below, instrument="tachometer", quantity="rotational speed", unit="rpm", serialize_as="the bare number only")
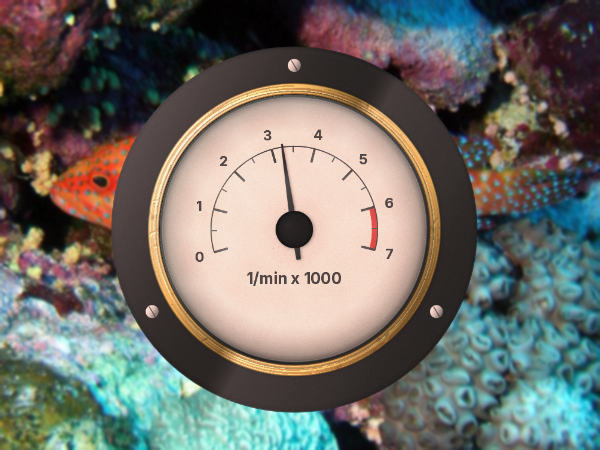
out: 3250
